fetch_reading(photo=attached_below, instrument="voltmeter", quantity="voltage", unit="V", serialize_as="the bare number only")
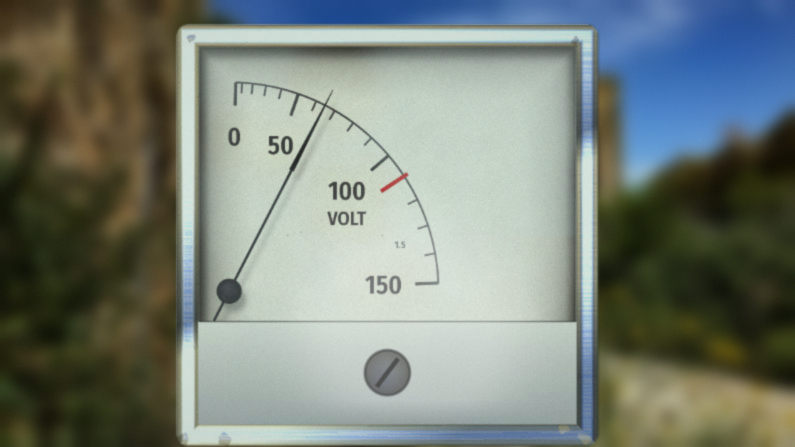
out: 65
